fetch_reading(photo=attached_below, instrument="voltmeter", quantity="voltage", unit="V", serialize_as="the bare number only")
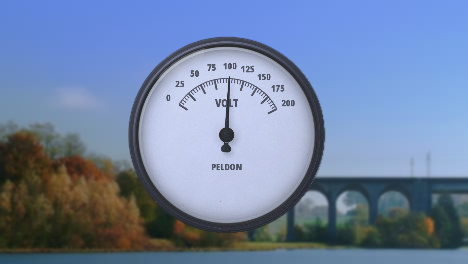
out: 100
